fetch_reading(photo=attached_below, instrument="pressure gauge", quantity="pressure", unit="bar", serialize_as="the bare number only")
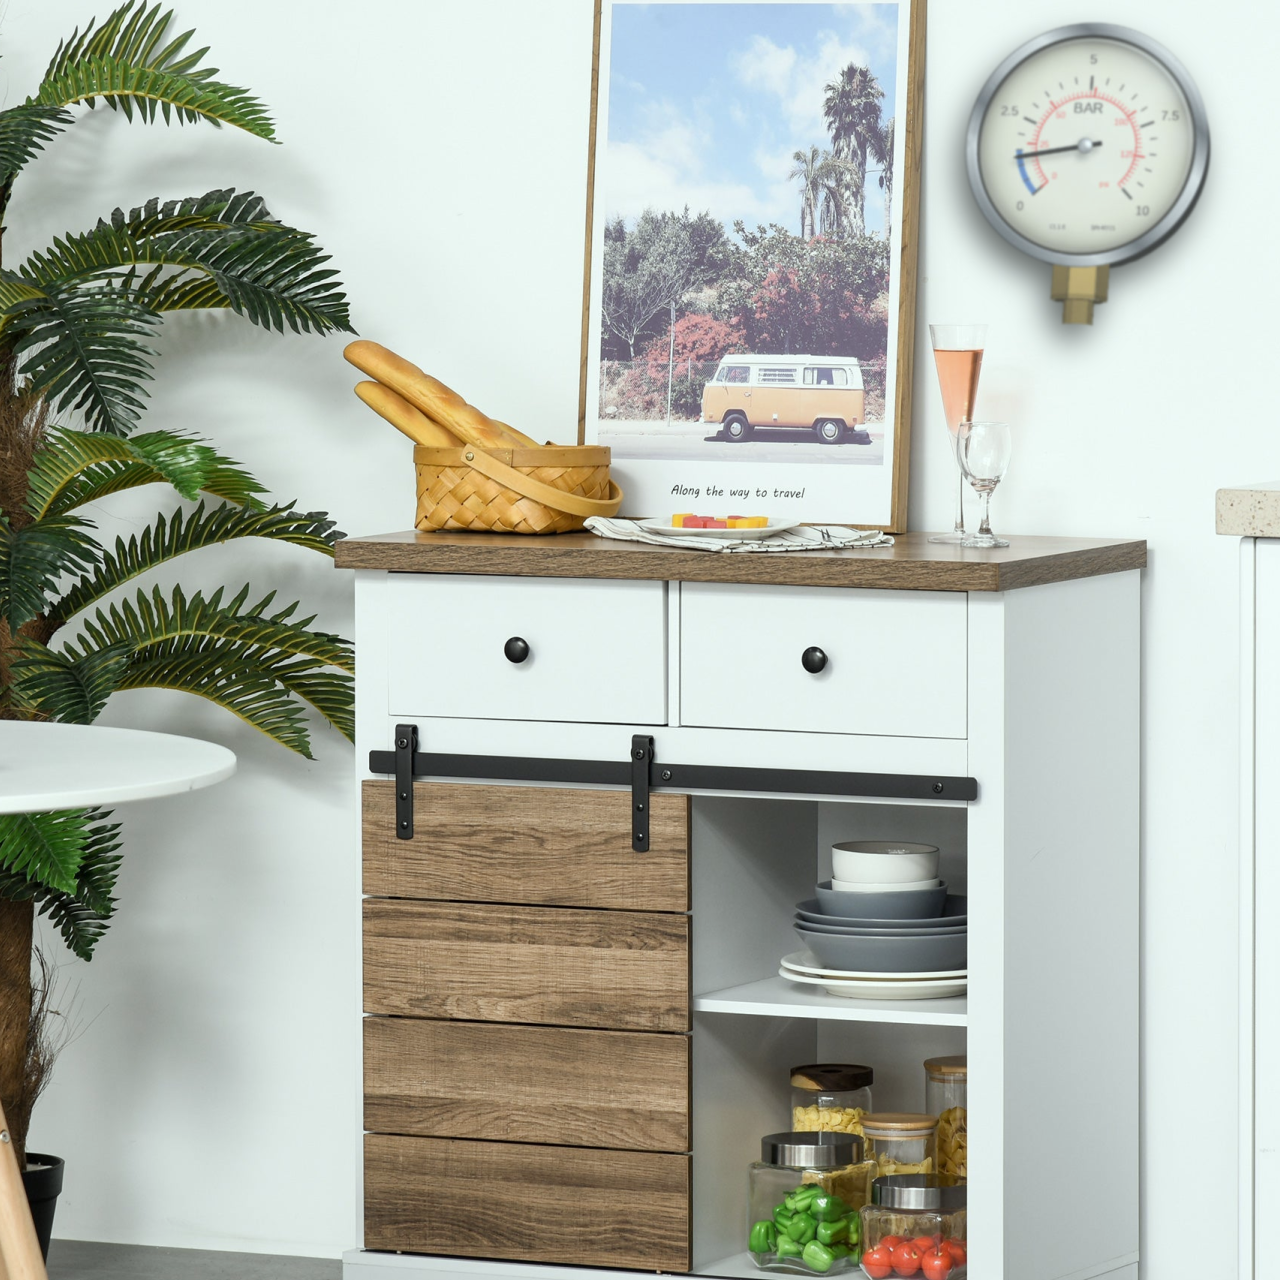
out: 1.25
